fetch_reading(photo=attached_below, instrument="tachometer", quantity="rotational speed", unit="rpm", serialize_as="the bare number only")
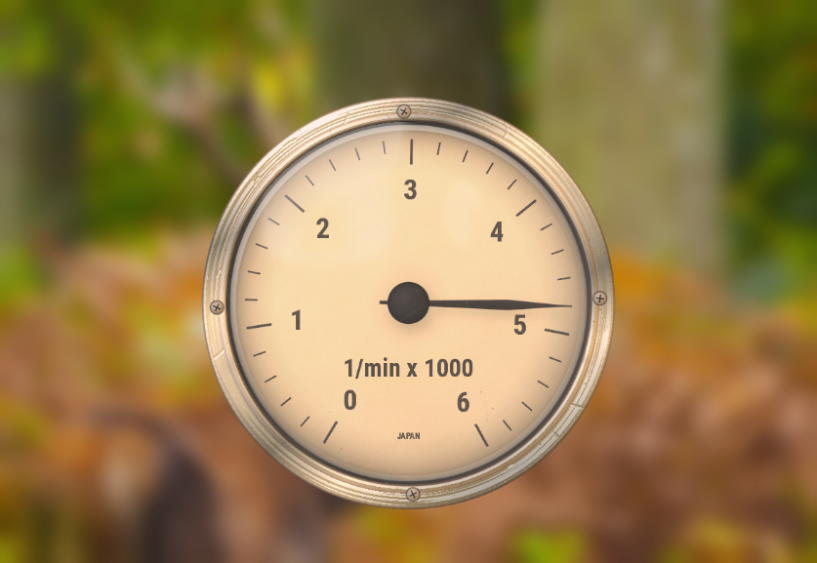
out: 4800
